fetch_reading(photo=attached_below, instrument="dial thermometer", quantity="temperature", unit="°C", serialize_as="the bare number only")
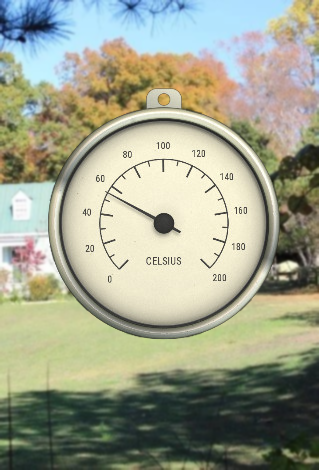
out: 55
